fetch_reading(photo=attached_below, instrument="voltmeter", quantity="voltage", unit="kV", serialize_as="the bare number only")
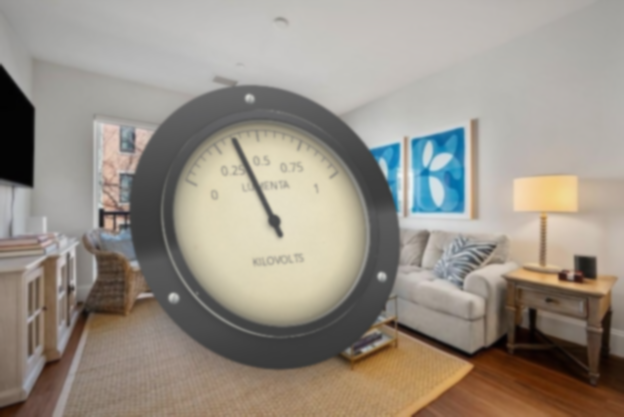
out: 0.35
